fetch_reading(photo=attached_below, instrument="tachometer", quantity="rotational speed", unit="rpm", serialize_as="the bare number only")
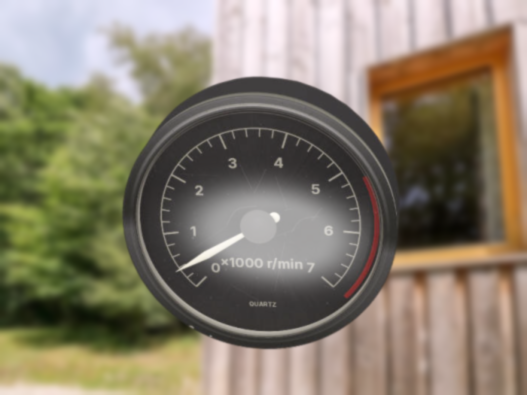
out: 400
